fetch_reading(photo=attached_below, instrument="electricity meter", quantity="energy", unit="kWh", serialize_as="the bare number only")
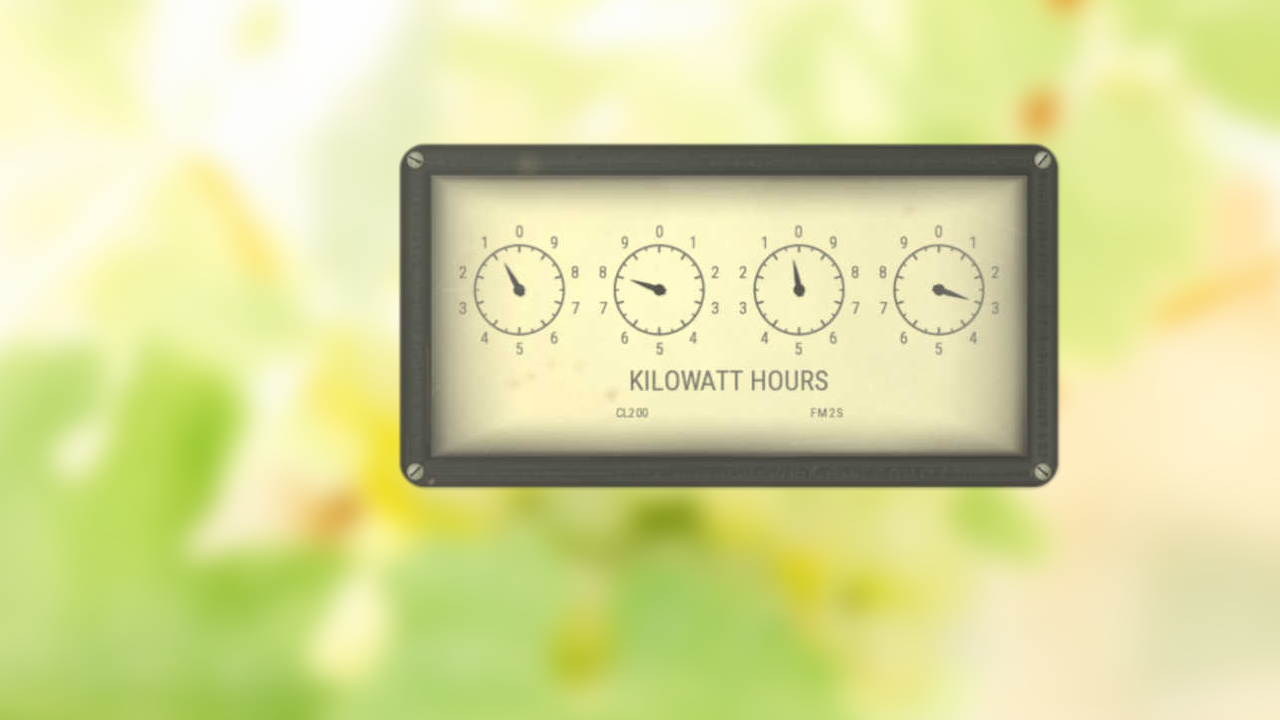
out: 803
